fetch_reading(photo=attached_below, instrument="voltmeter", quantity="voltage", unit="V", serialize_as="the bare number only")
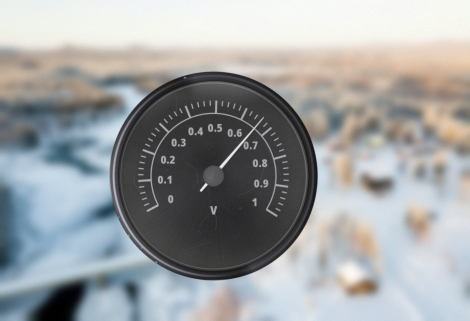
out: 0.66
